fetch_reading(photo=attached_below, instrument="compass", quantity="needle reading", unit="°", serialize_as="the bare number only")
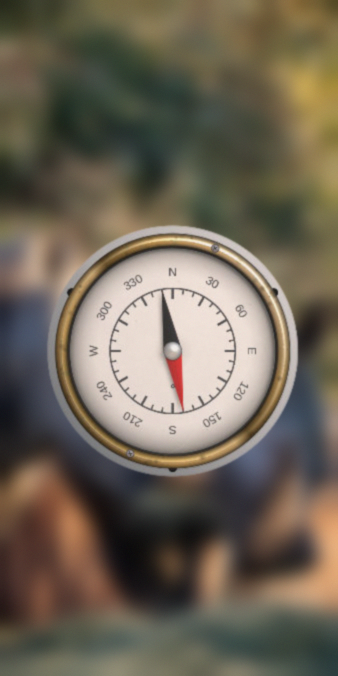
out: 170
